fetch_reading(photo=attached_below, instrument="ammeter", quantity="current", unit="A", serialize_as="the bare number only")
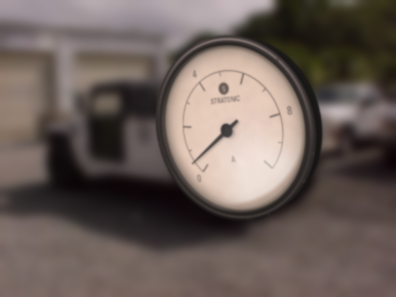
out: 0.5
